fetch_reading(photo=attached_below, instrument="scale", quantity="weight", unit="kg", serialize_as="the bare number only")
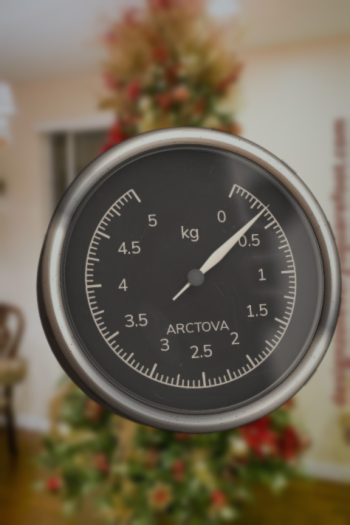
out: 0.35
